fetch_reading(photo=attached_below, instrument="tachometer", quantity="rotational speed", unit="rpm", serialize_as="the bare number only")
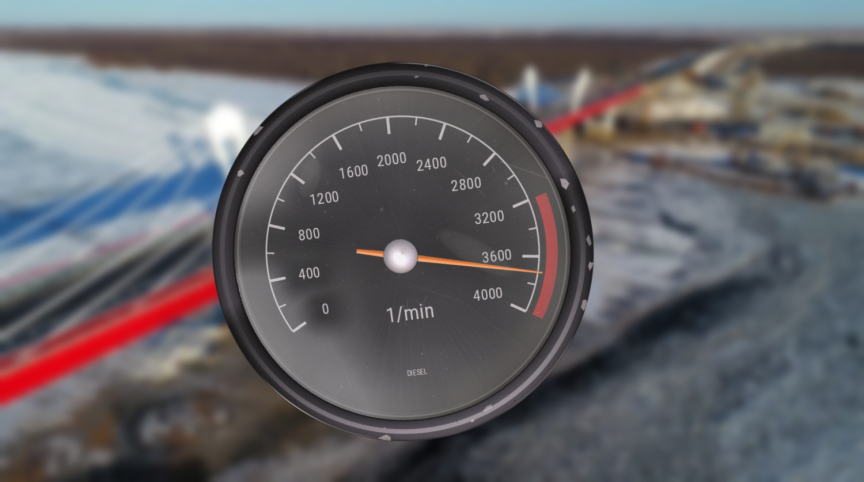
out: 3700
